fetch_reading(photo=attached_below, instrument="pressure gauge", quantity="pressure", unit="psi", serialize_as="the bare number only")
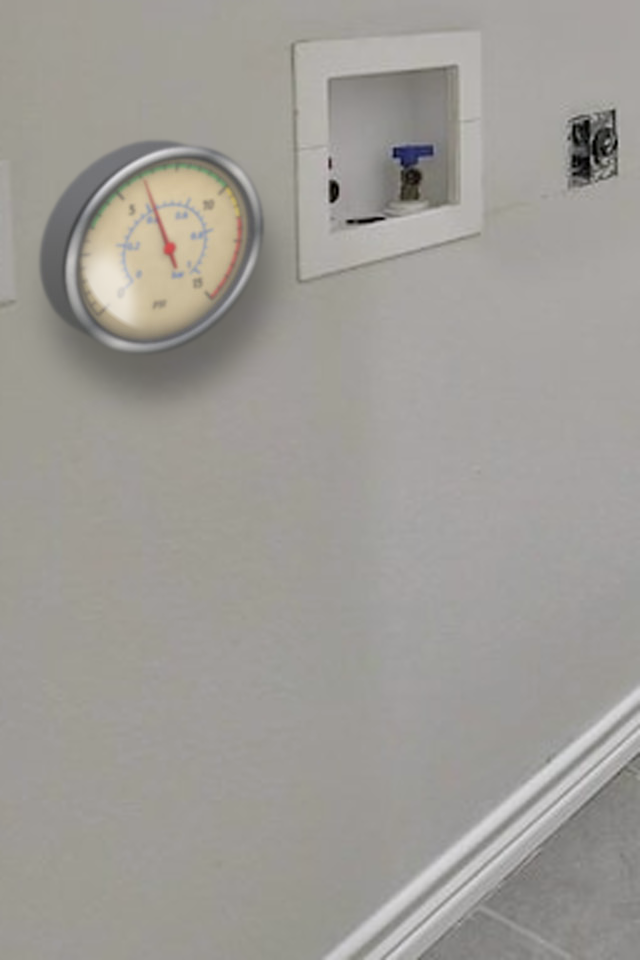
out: 6
